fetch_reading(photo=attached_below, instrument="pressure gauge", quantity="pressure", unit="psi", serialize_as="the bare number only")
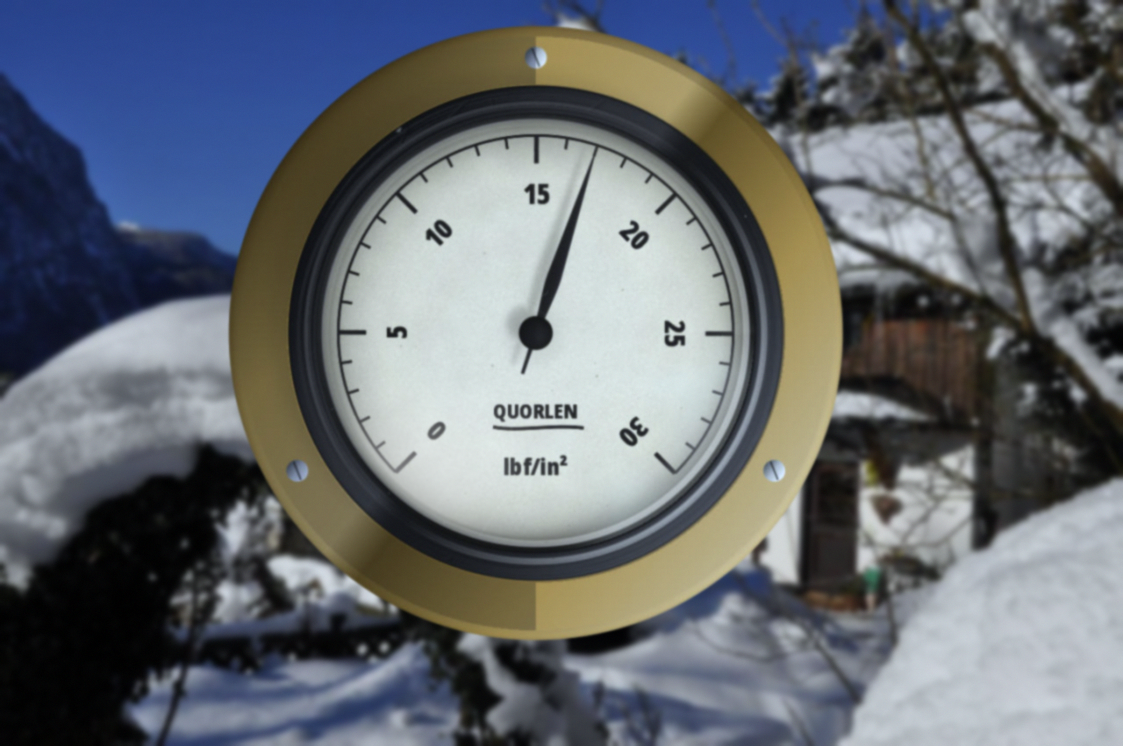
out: 17
